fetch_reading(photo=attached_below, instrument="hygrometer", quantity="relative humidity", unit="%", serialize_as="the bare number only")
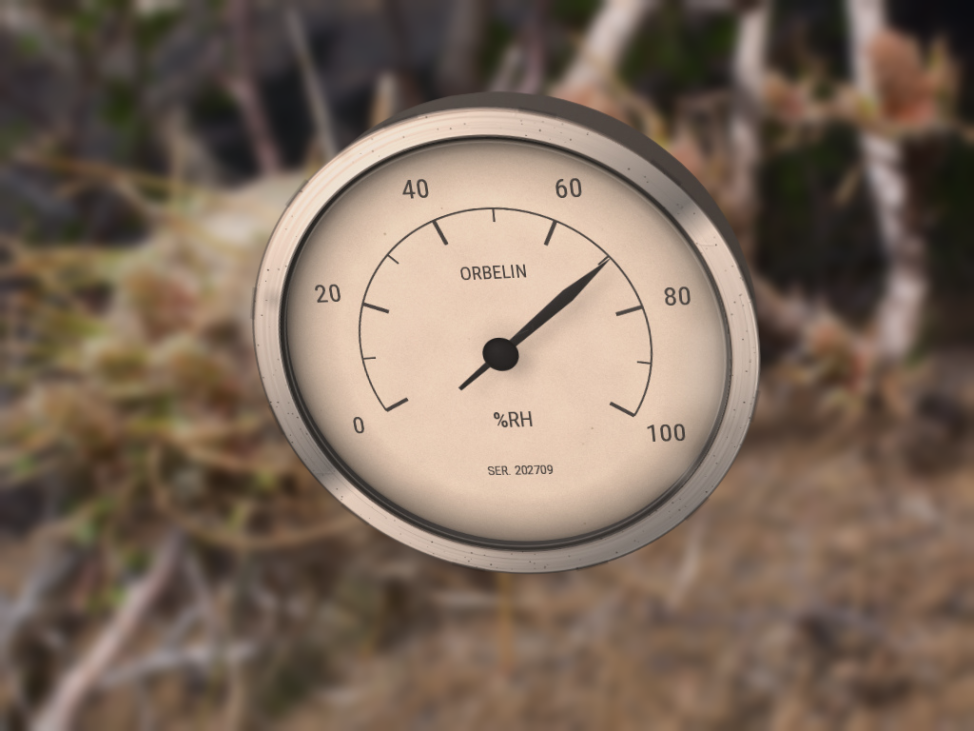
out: 70
